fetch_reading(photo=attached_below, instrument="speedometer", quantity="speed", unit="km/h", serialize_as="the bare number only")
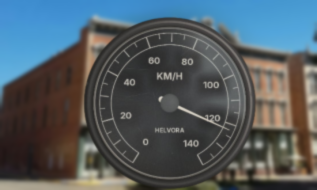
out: 122.5
